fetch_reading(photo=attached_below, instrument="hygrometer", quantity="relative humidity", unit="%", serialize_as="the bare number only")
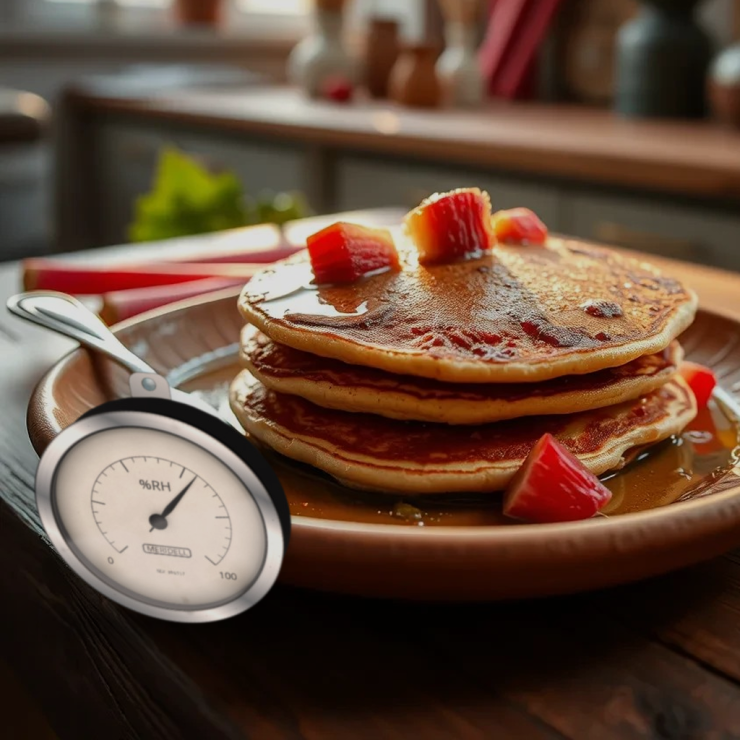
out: 64
